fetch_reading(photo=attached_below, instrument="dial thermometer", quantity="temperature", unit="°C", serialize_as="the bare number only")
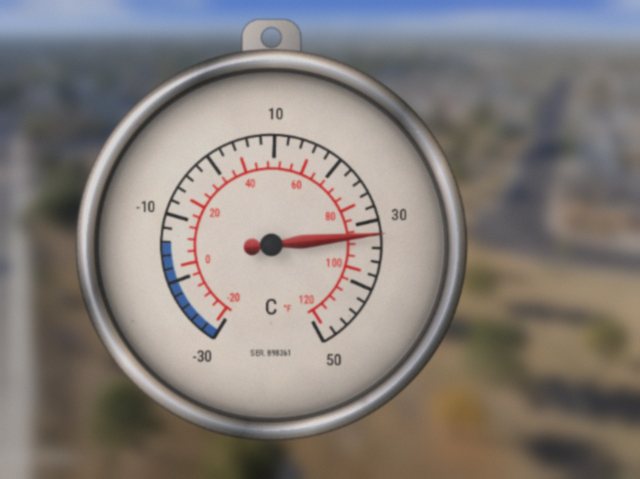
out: 32
